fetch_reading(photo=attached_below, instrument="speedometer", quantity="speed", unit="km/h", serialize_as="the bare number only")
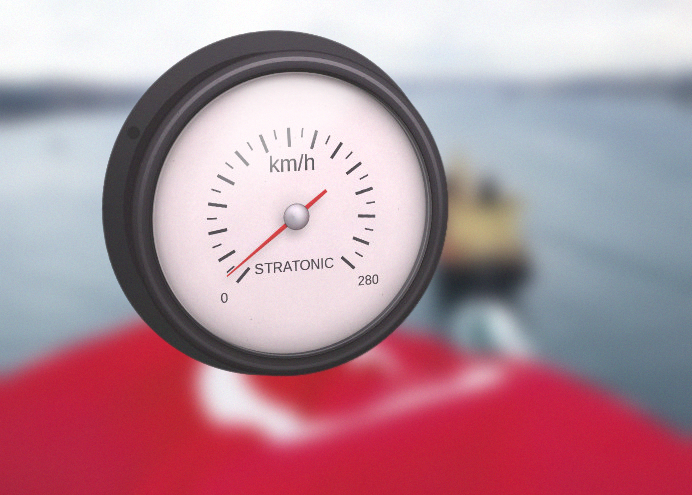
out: 10
